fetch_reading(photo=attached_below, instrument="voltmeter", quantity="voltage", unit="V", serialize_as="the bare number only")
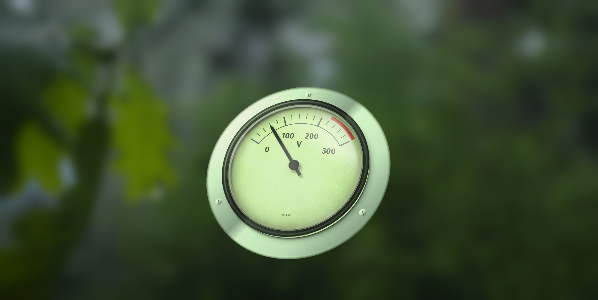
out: 60
